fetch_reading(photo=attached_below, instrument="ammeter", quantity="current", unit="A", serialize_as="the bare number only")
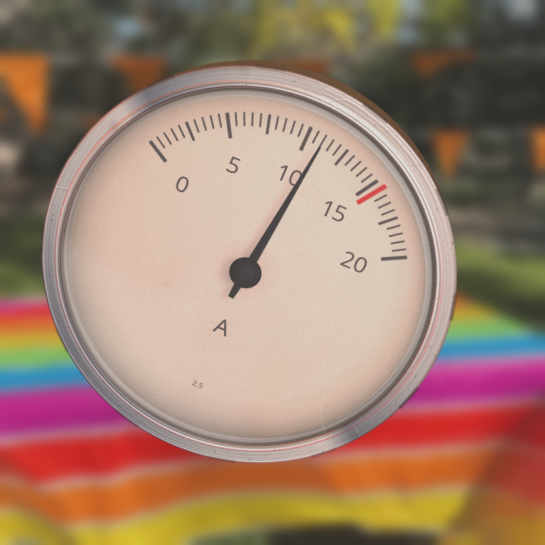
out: 11
